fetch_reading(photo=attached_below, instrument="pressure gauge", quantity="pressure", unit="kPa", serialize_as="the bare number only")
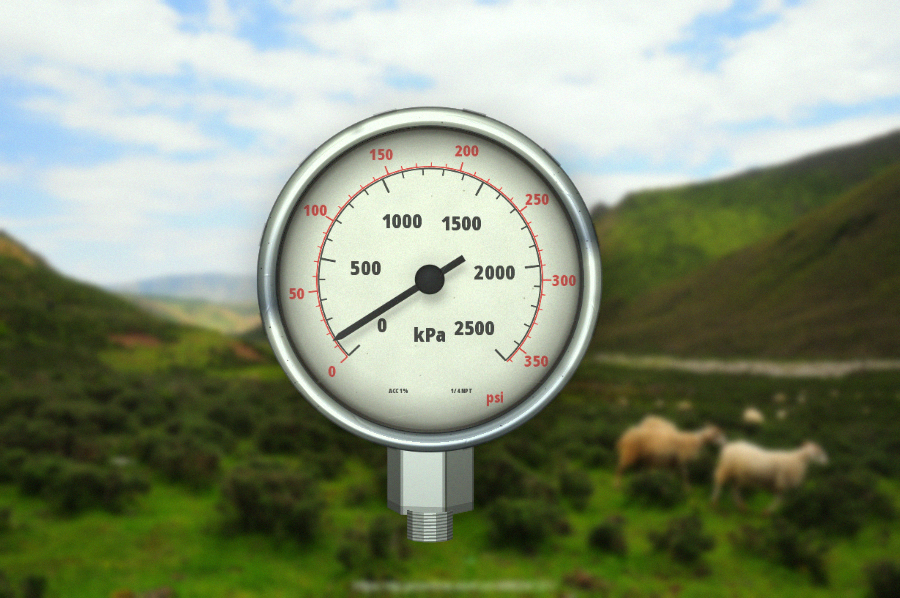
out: 100
